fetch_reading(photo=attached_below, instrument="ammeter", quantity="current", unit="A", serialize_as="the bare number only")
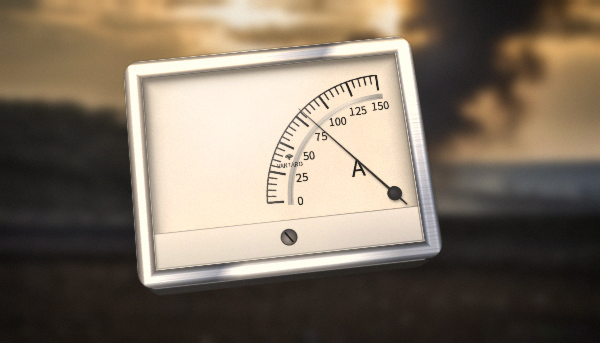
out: 80
